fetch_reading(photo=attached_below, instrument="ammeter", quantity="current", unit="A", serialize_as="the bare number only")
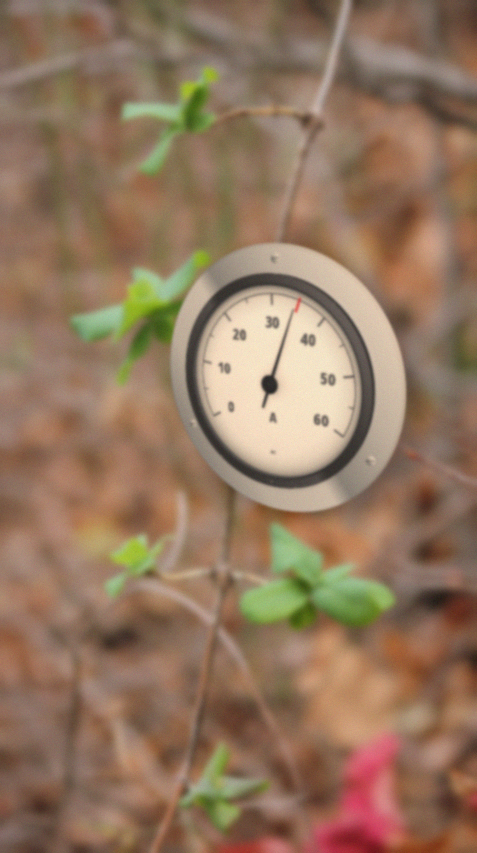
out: 35
